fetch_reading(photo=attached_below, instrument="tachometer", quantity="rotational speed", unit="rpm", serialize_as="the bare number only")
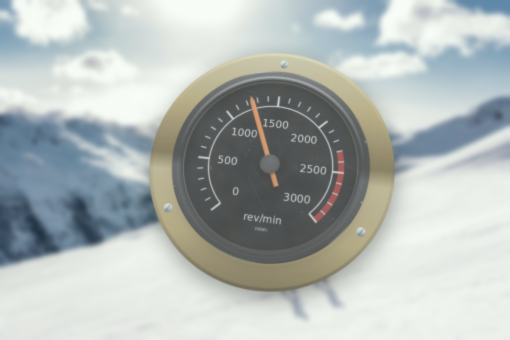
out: 1250
